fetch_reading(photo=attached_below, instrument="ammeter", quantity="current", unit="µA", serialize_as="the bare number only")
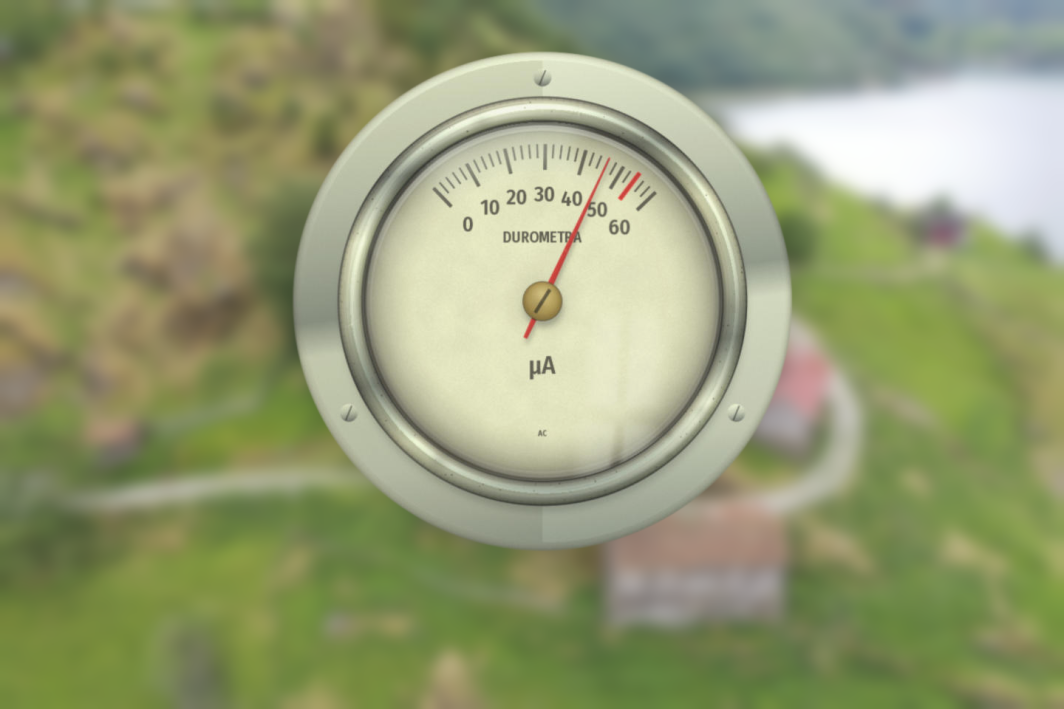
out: 46
